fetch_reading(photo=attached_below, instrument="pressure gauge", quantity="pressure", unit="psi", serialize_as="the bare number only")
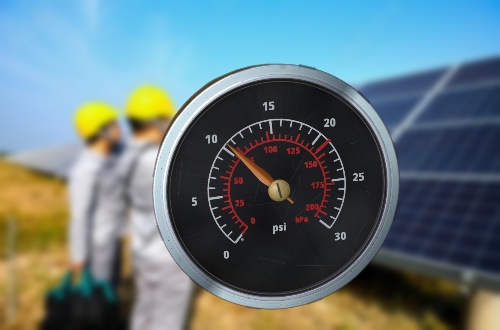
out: 10.5
